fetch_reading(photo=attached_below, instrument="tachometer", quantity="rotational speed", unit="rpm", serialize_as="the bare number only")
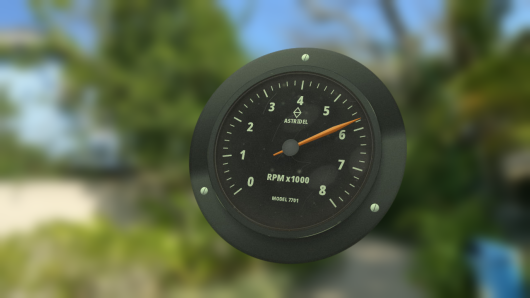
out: 5800
